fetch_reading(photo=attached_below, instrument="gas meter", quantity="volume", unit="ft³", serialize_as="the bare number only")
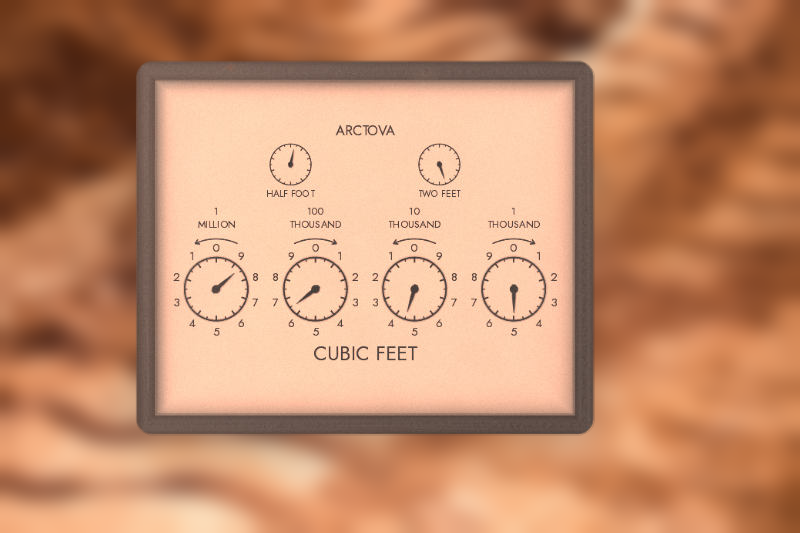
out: 864500
